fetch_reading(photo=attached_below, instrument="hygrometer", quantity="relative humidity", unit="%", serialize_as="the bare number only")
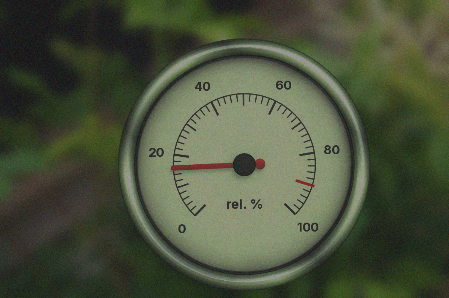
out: 16
